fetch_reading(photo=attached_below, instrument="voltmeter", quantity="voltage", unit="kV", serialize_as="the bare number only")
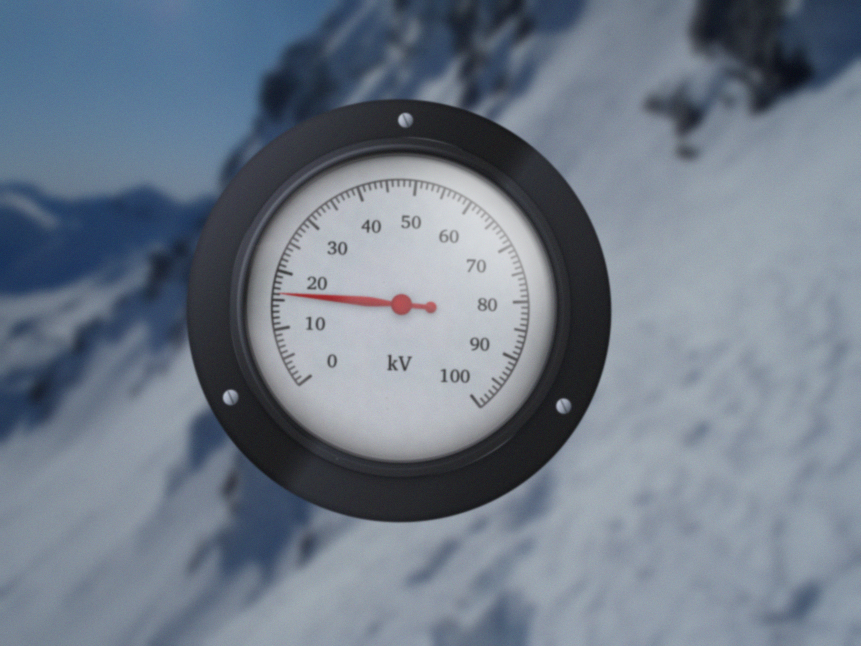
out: 16
